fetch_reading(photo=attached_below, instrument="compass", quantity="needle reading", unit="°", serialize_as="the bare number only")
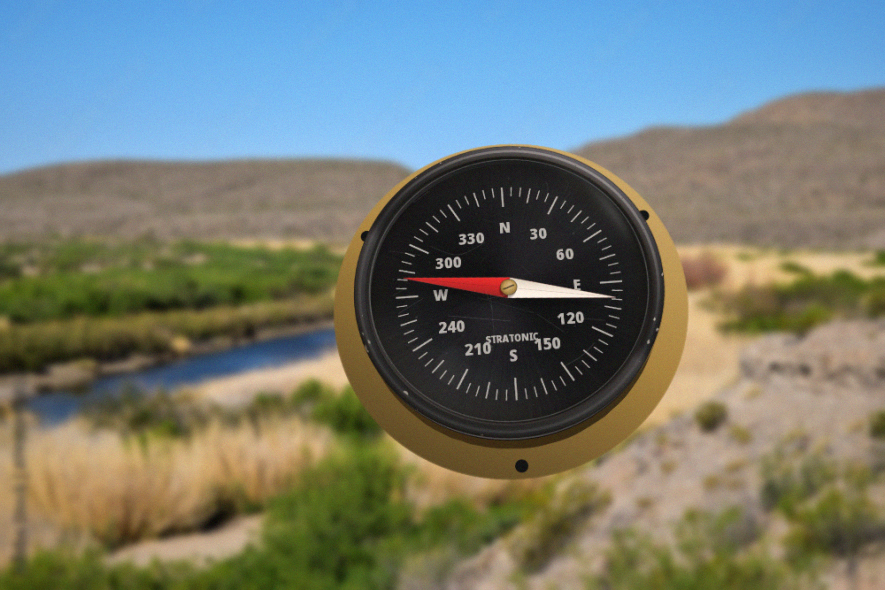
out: 280
